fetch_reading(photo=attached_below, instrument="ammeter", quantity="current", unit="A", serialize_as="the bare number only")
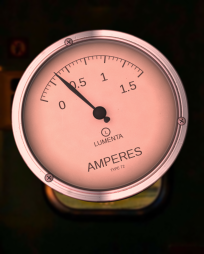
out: 0.35
